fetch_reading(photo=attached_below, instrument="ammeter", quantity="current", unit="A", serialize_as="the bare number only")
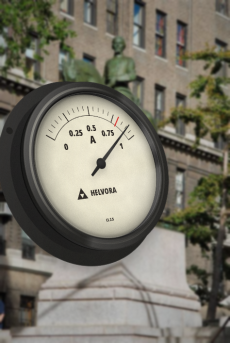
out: 0.9
